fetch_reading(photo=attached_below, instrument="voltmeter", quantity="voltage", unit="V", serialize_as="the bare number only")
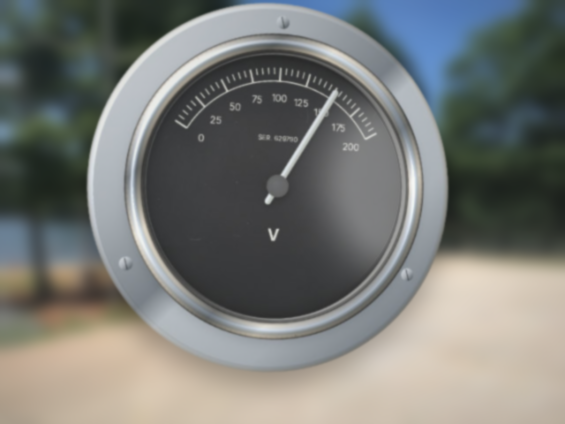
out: 150
